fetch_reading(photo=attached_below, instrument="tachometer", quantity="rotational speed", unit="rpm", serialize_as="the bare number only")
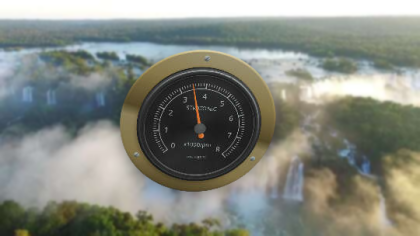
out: 3500
